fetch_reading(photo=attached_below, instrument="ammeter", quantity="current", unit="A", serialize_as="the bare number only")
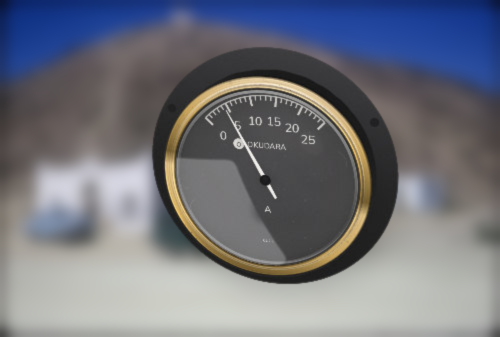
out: 5
